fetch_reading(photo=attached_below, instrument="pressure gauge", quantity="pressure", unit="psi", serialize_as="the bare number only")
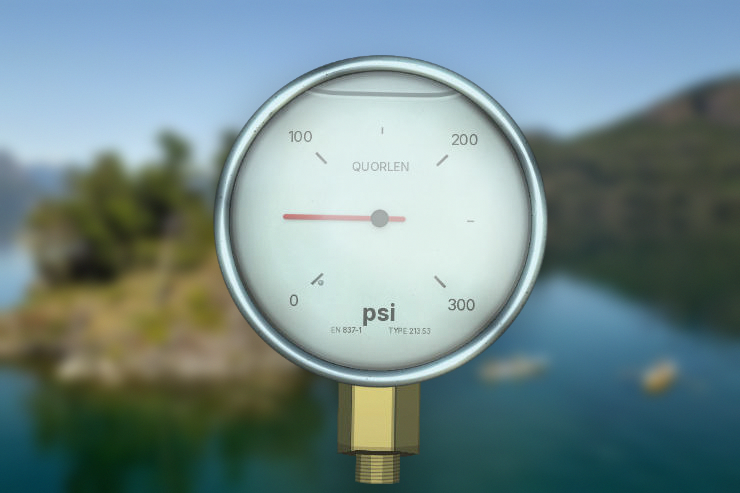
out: 50
